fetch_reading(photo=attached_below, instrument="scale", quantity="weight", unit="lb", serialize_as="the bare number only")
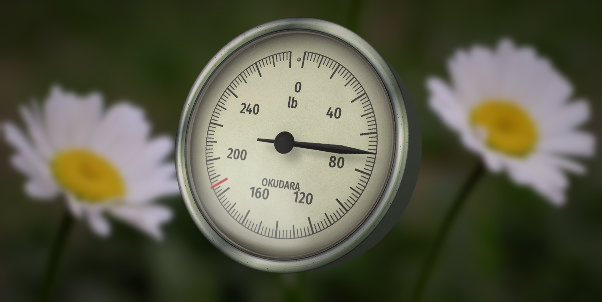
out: 70
